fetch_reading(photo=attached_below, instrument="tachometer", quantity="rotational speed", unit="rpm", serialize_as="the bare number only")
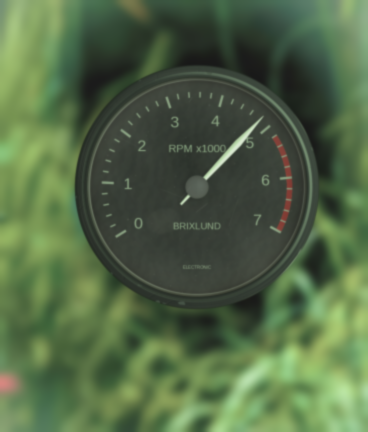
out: 4800
